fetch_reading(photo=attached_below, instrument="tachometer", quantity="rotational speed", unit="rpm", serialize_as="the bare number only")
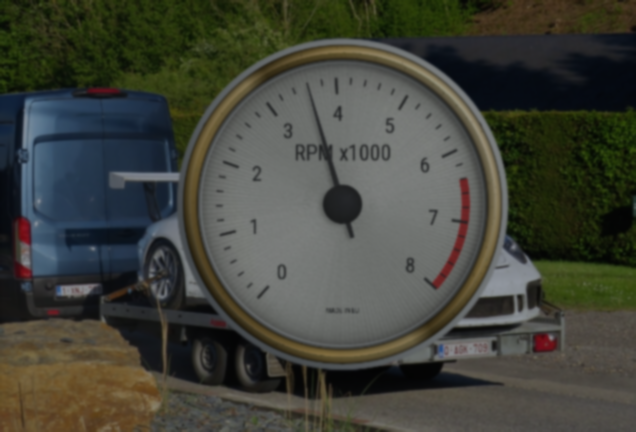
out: 3600
